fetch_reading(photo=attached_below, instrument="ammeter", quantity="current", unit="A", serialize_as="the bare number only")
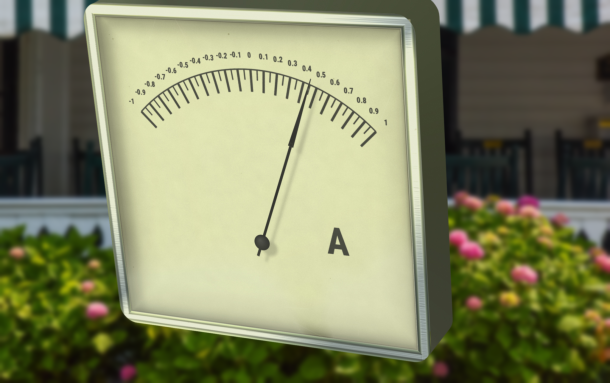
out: 0.45
